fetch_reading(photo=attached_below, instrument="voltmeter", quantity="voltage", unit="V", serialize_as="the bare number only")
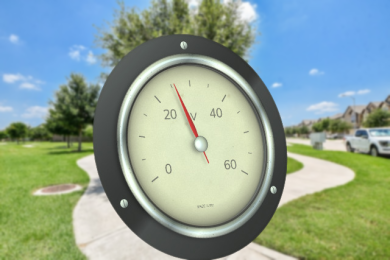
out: 25
